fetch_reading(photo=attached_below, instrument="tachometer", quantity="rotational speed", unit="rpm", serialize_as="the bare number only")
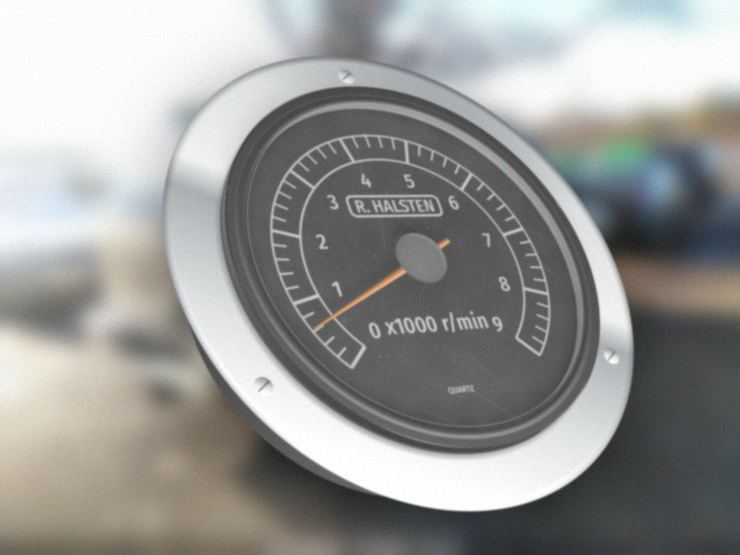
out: 600
